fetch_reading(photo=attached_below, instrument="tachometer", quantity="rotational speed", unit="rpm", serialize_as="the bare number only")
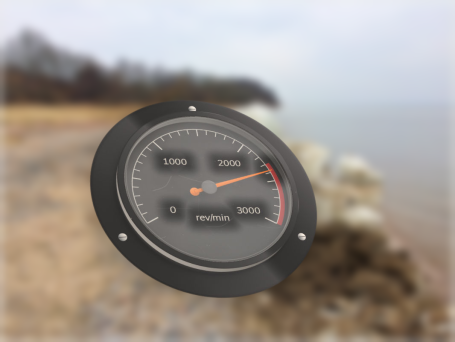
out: 2400
